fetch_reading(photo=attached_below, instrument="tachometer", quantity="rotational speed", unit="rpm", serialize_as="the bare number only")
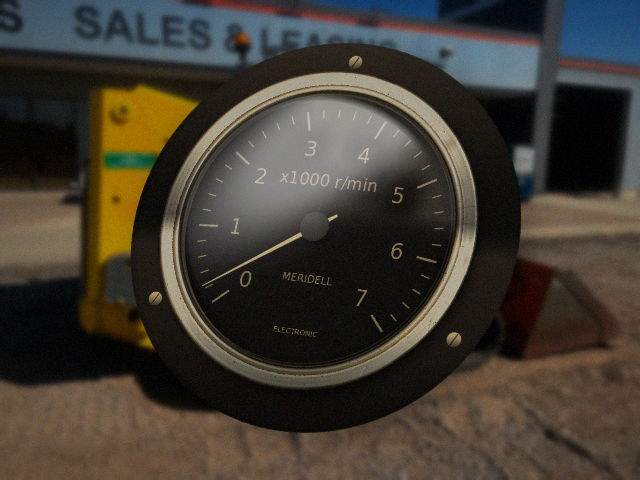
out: 200
